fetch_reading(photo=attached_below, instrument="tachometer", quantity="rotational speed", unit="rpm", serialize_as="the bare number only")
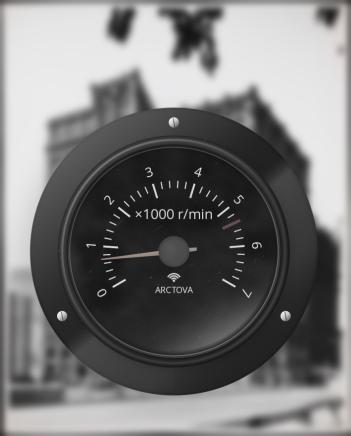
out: 700
